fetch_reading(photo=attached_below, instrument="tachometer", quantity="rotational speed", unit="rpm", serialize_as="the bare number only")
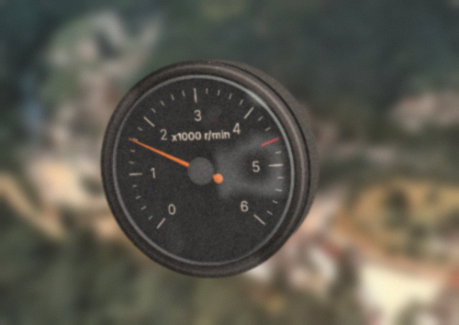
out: 1600
